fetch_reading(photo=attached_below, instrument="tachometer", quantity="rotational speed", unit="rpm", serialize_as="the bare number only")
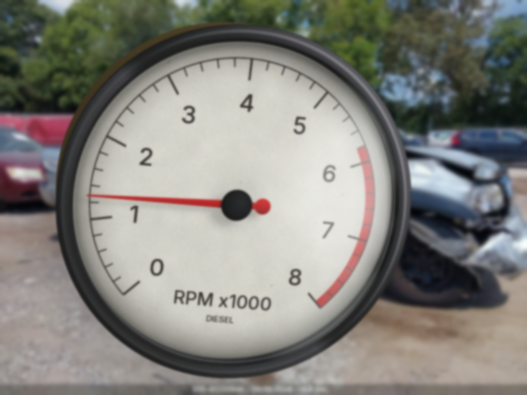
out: 1300
